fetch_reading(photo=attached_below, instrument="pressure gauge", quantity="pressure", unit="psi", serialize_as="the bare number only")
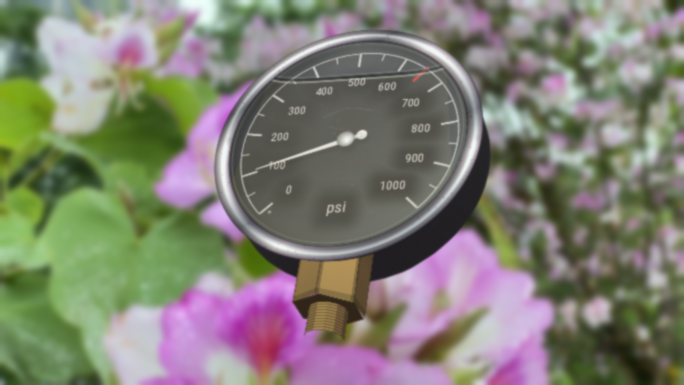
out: 100
